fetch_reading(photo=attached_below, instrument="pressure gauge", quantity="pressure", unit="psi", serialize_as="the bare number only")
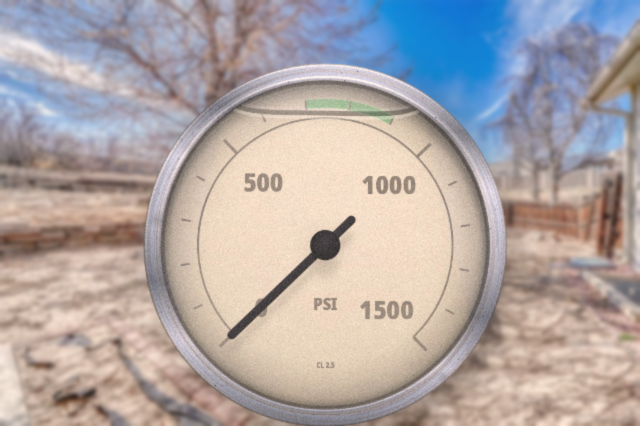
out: 0
